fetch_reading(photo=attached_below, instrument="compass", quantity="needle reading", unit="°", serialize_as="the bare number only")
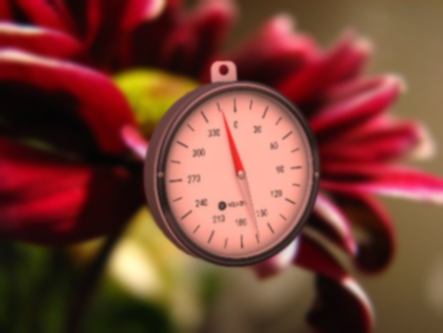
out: 345
